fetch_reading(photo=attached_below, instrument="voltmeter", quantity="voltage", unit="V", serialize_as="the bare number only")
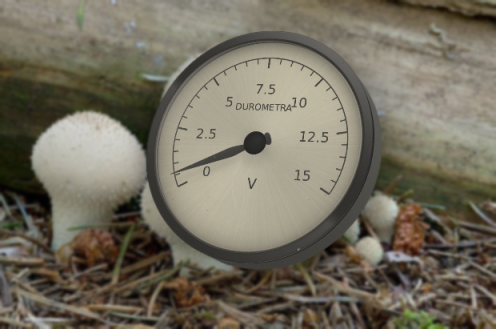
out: 0.5
